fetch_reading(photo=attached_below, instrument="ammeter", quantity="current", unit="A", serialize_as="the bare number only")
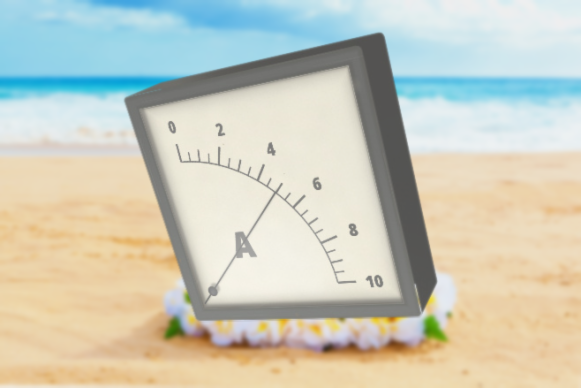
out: 5
